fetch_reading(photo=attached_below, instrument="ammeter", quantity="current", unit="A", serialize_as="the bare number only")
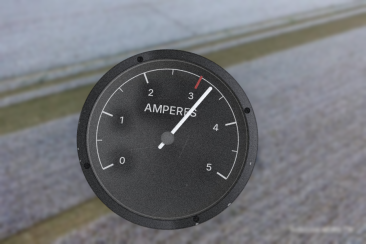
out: 3.25
